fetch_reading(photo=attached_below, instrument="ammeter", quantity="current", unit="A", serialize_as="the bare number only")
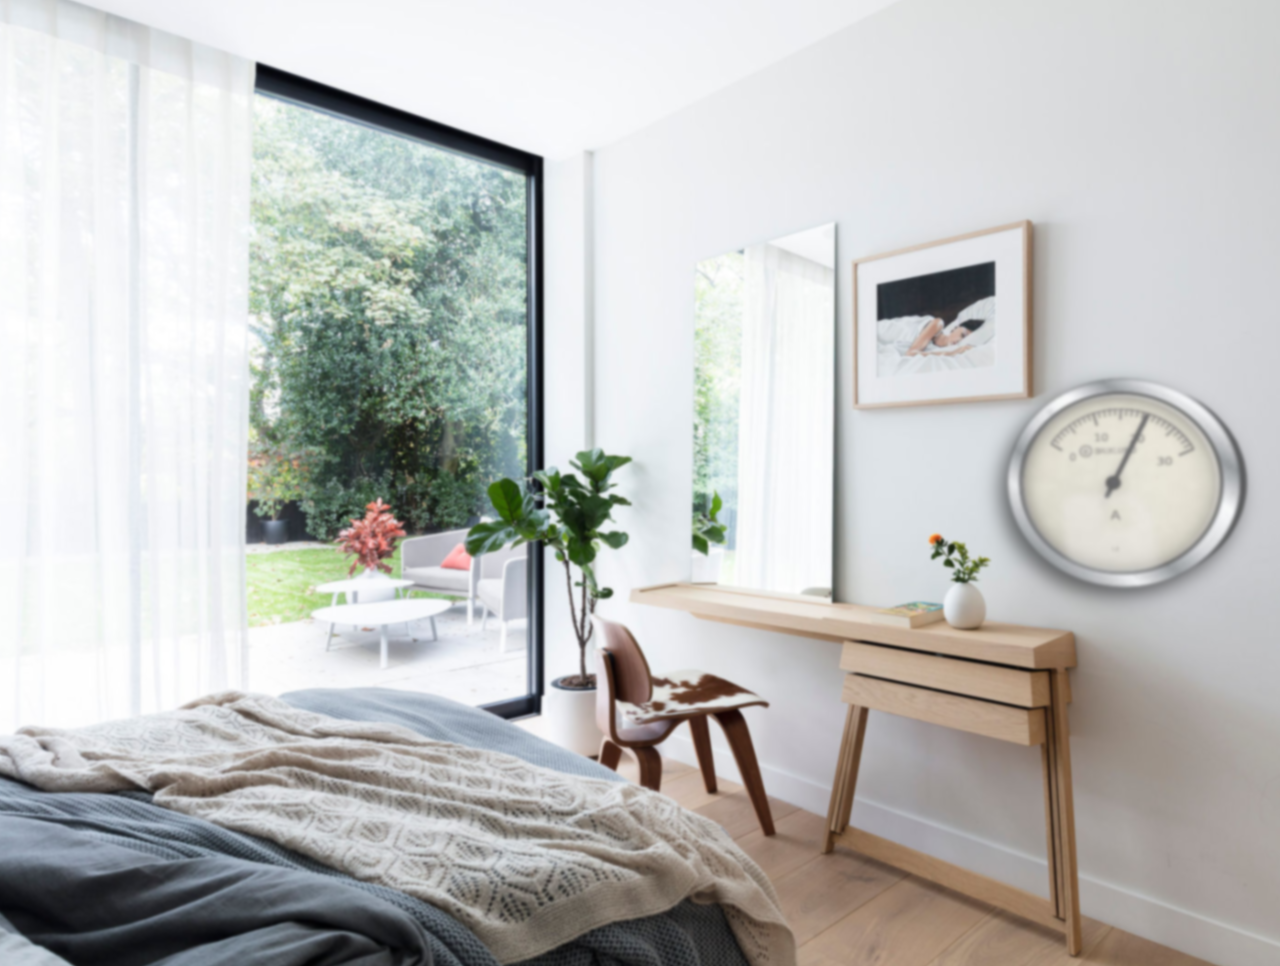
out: 20
